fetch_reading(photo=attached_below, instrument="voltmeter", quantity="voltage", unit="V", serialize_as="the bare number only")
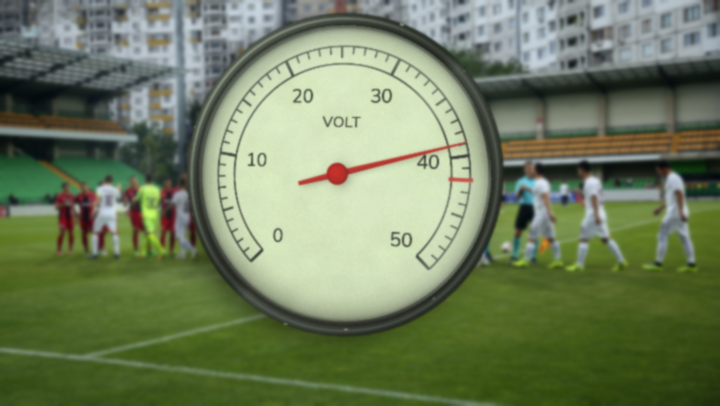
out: 39
